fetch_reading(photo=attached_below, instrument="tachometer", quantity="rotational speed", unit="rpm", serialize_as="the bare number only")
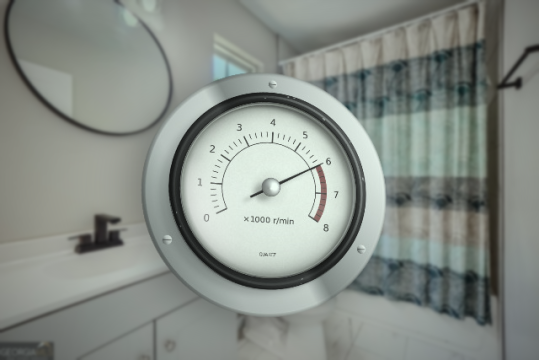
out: 6000
